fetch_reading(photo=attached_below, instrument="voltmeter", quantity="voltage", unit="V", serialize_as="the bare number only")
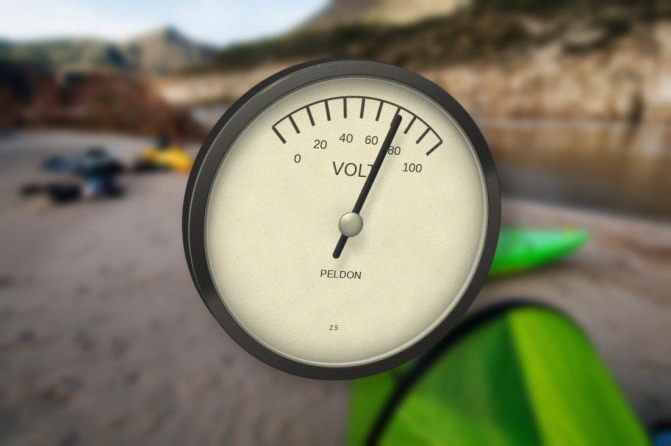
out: 70
